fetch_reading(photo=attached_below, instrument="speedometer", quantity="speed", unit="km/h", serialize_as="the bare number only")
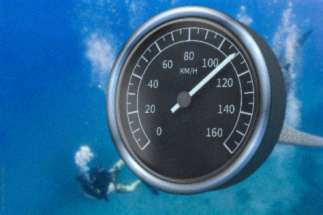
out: 110
